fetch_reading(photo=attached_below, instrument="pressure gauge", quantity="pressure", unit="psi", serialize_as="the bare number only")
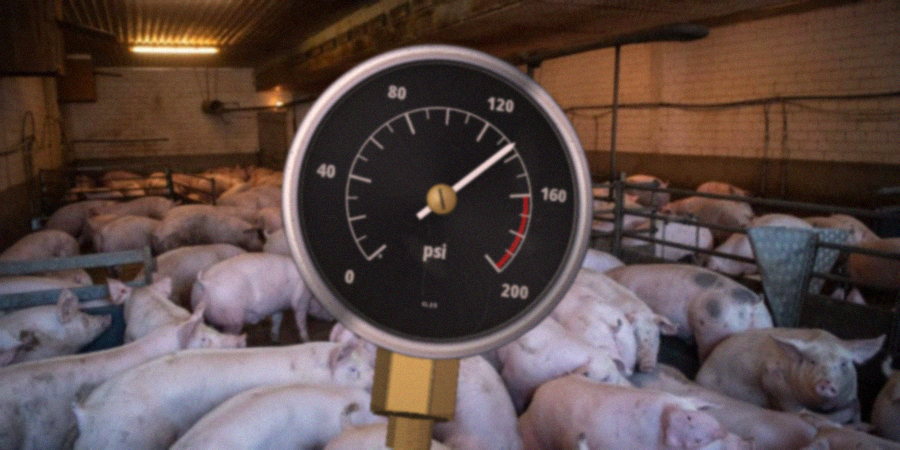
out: 135
